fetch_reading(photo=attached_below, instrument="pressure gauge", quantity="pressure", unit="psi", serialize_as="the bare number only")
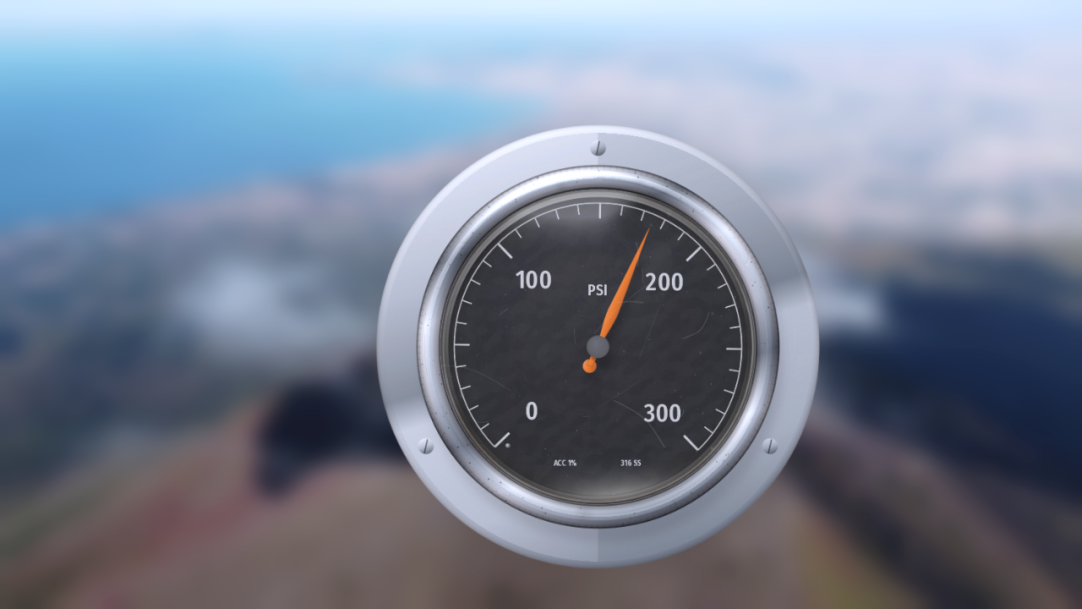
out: 175
